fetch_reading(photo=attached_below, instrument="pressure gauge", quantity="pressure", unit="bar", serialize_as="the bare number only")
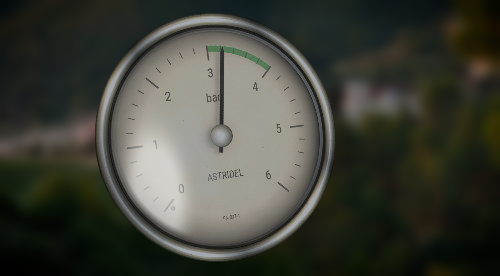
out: 3.2
